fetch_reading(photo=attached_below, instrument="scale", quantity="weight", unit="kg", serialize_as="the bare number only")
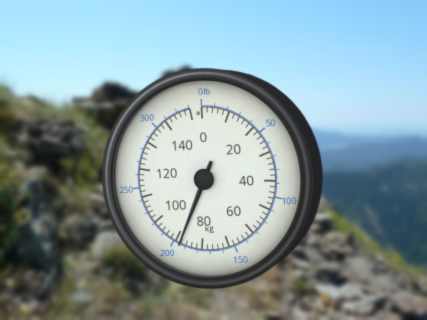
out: 88
